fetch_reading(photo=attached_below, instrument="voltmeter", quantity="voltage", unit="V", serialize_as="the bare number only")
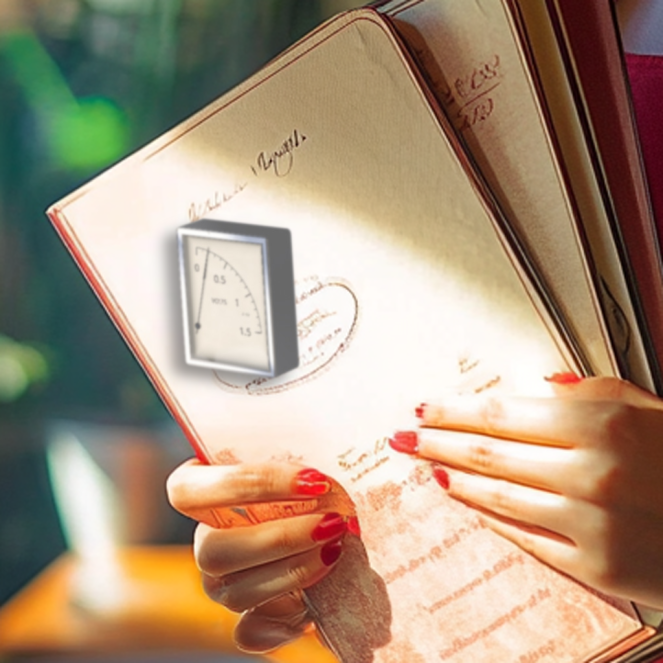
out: 0.2
